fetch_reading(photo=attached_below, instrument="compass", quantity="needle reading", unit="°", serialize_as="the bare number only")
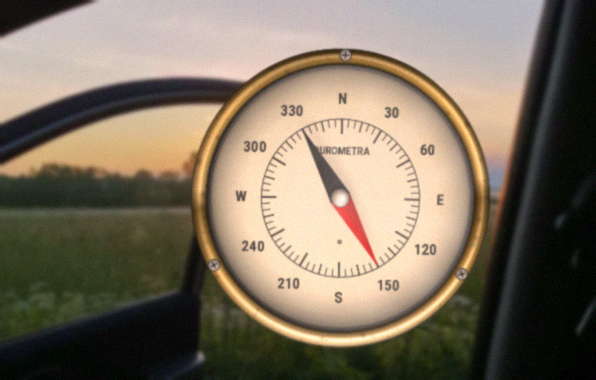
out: 150
